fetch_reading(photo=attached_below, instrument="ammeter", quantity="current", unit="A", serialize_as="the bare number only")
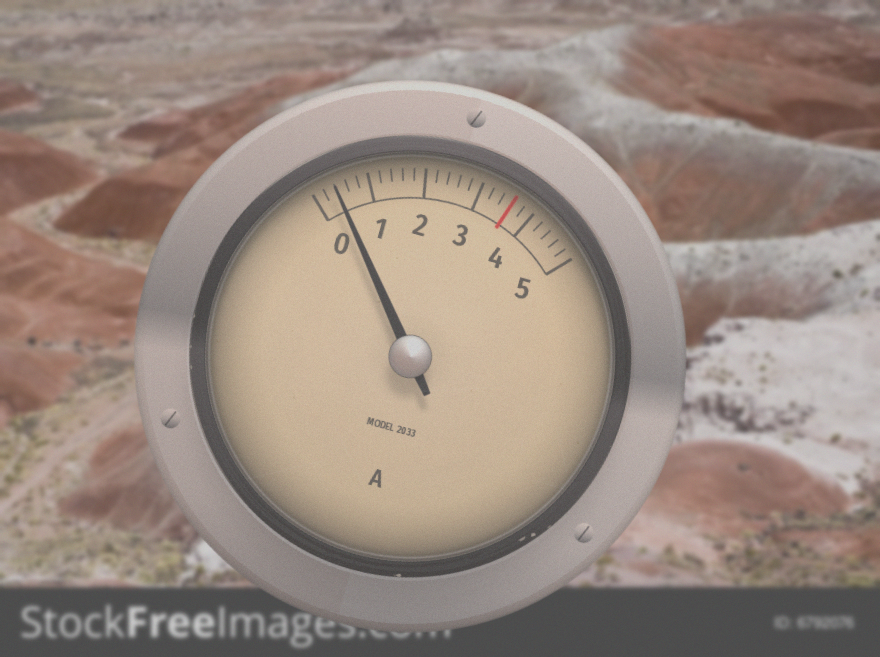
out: 0.4
